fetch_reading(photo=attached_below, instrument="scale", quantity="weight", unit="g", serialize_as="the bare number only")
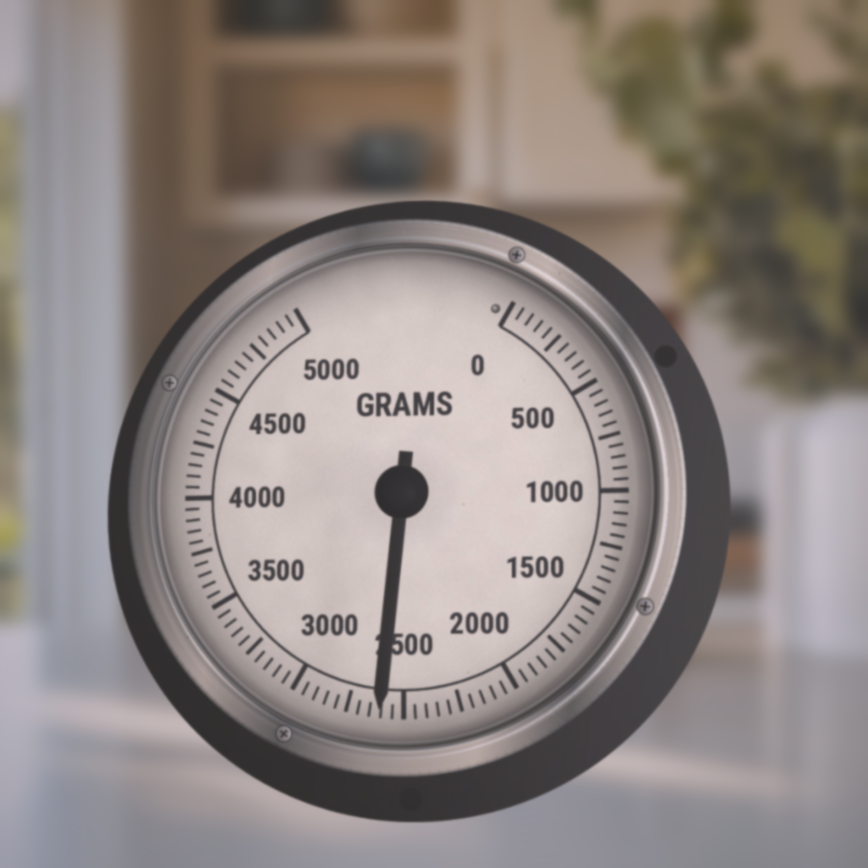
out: 2600
